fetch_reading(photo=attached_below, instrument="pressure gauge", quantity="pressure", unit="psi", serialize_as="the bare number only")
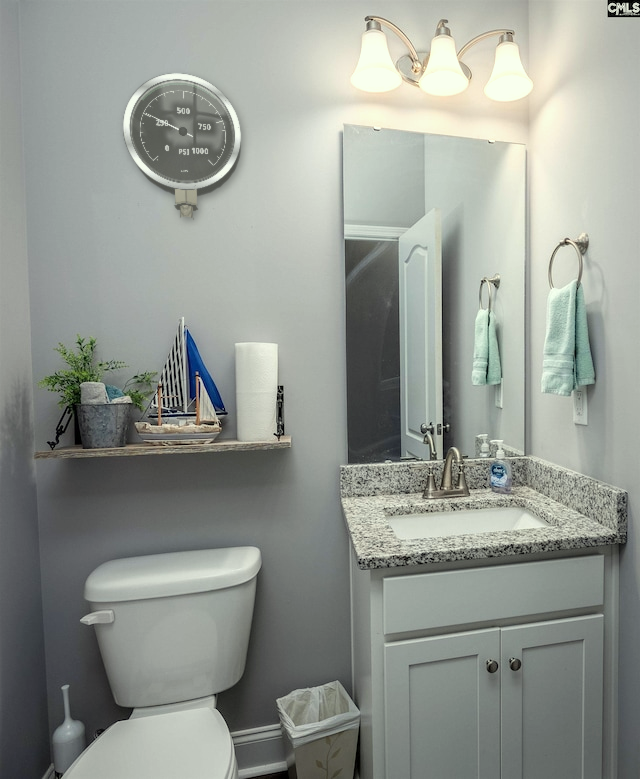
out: 250
